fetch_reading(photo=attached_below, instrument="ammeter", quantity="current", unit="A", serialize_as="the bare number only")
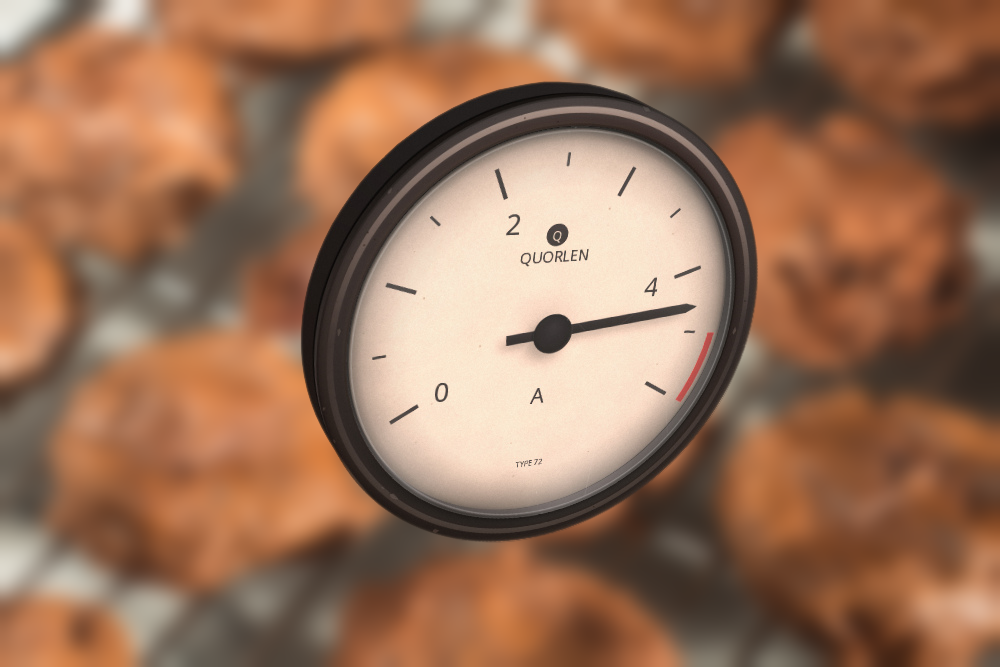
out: 4.25
